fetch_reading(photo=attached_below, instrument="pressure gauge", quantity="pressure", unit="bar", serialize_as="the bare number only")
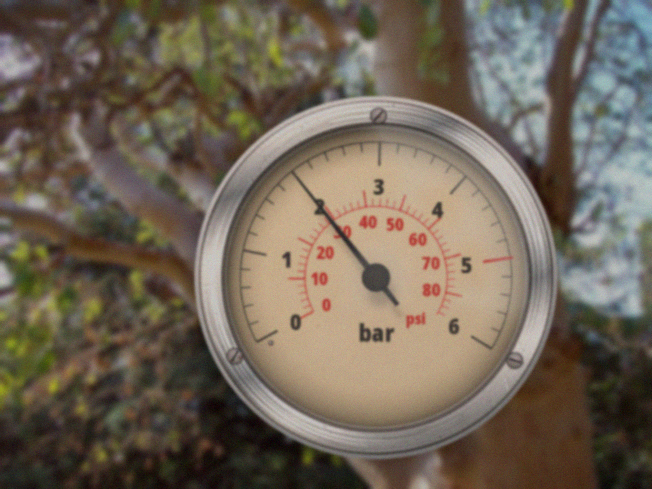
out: 2
